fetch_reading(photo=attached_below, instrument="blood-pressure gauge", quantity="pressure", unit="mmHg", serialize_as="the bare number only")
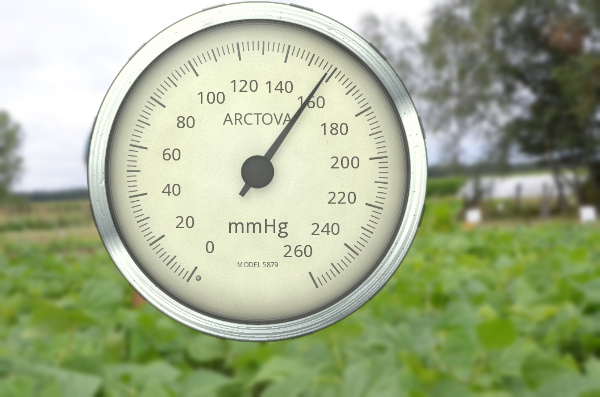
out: 158
